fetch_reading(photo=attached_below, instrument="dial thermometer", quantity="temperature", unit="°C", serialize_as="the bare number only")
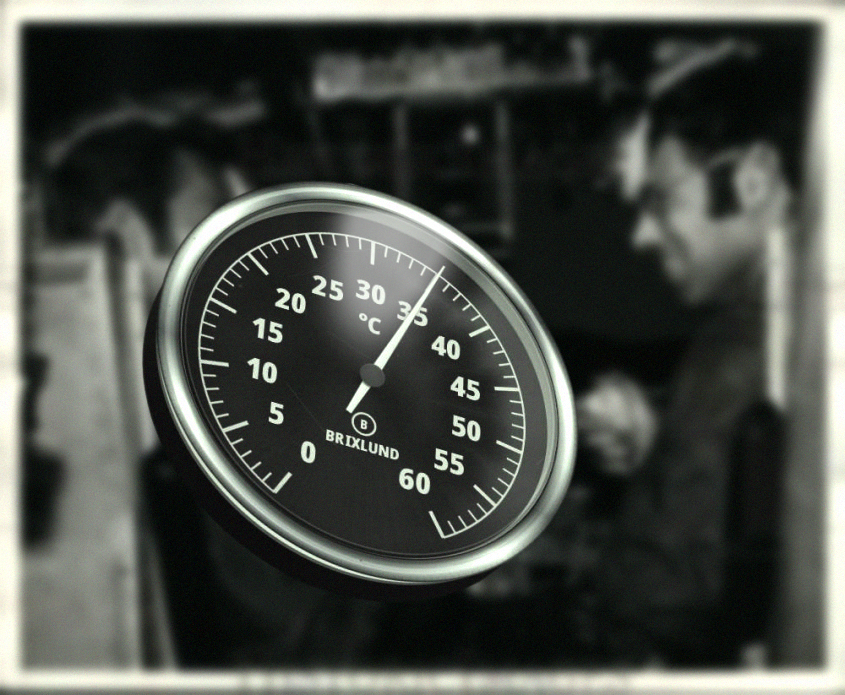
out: 35
